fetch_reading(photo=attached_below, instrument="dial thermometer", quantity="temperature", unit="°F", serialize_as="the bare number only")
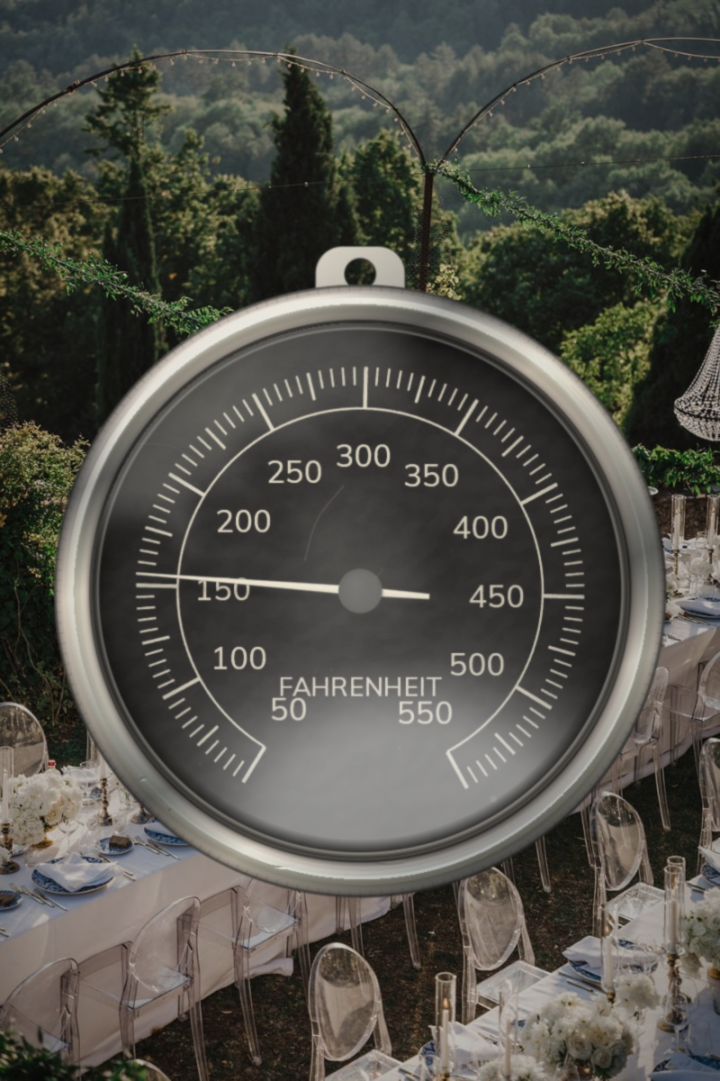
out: 155
